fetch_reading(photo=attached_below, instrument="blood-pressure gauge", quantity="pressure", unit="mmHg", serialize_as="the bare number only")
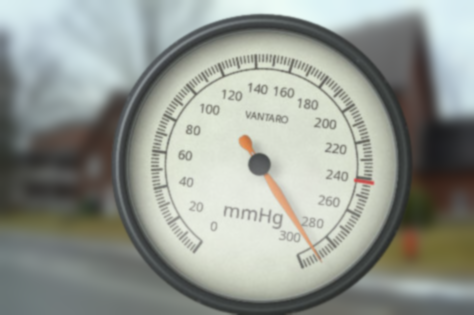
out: 290
